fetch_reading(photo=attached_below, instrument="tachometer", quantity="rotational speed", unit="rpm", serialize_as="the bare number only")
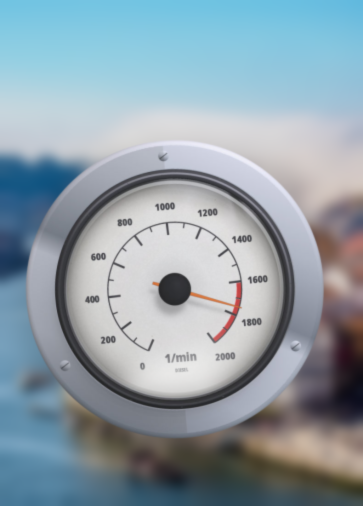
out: 1750
